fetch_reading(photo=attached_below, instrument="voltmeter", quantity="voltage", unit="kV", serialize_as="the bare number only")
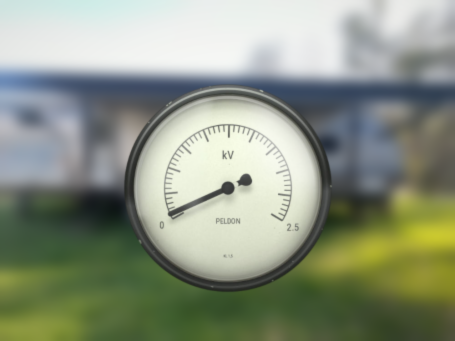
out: 0.05
